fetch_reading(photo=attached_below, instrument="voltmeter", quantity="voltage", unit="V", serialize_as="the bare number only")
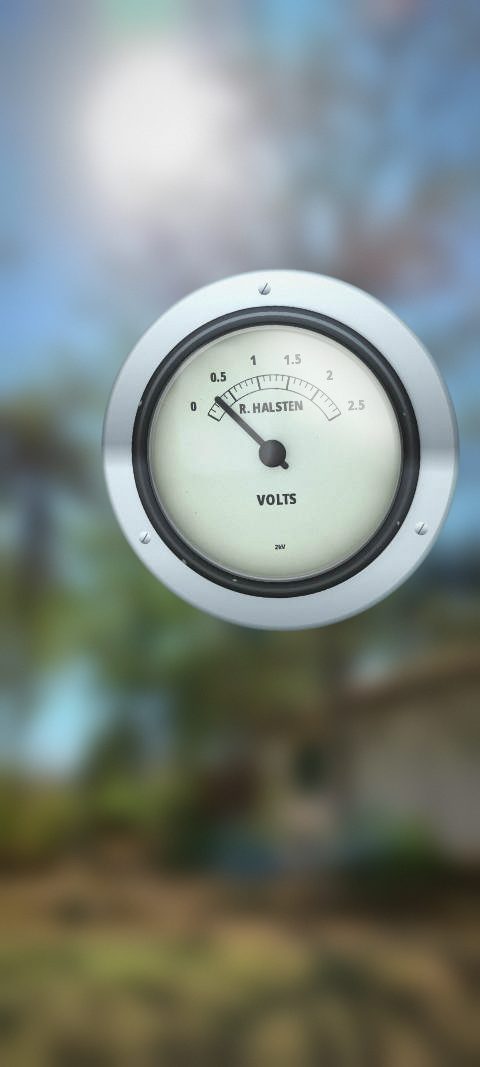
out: 0.3
